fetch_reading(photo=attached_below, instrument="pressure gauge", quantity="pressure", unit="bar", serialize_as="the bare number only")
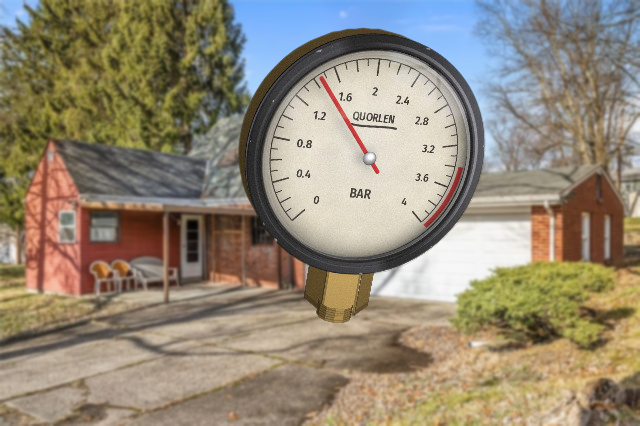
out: 1.45
